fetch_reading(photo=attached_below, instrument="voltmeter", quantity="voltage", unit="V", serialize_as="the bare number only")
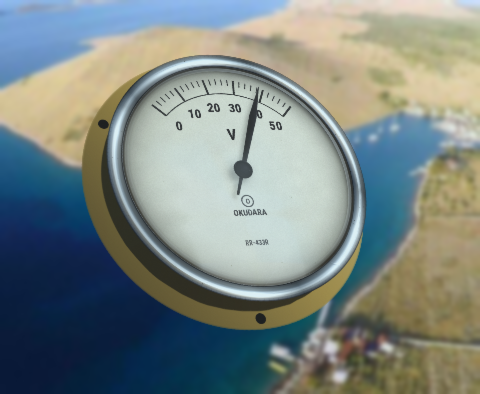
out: 38
